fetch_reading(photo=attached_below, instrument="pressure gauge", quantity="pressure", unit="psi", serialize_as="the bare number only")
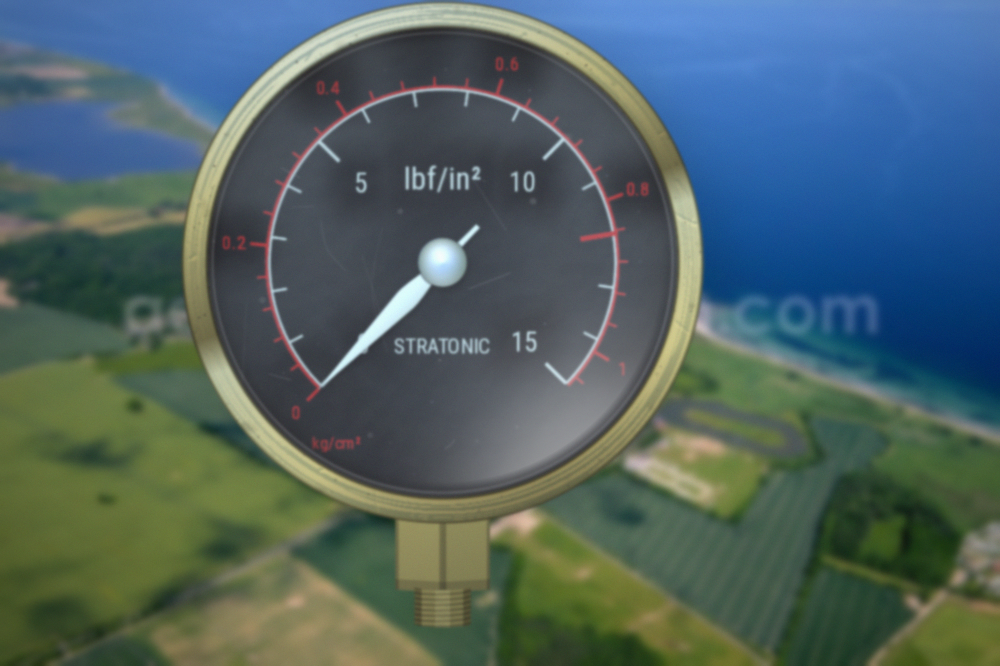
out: 0
